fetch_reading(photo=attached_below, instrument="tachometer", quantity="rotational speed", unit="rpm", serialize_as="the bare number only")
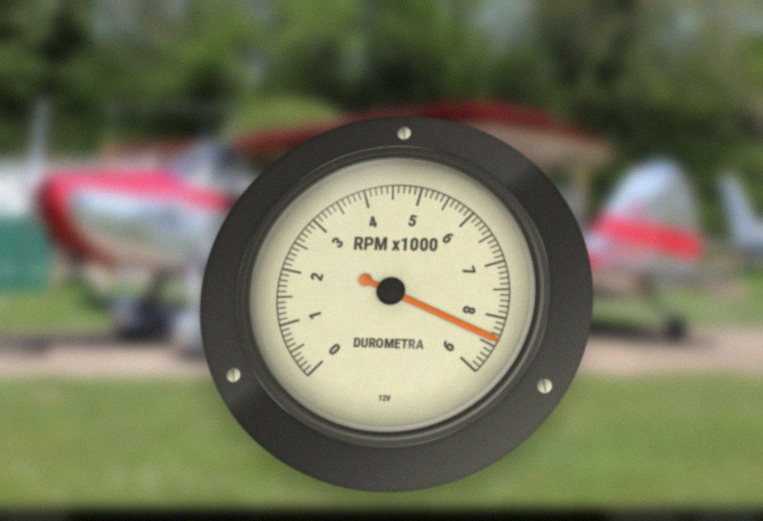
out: 8400
